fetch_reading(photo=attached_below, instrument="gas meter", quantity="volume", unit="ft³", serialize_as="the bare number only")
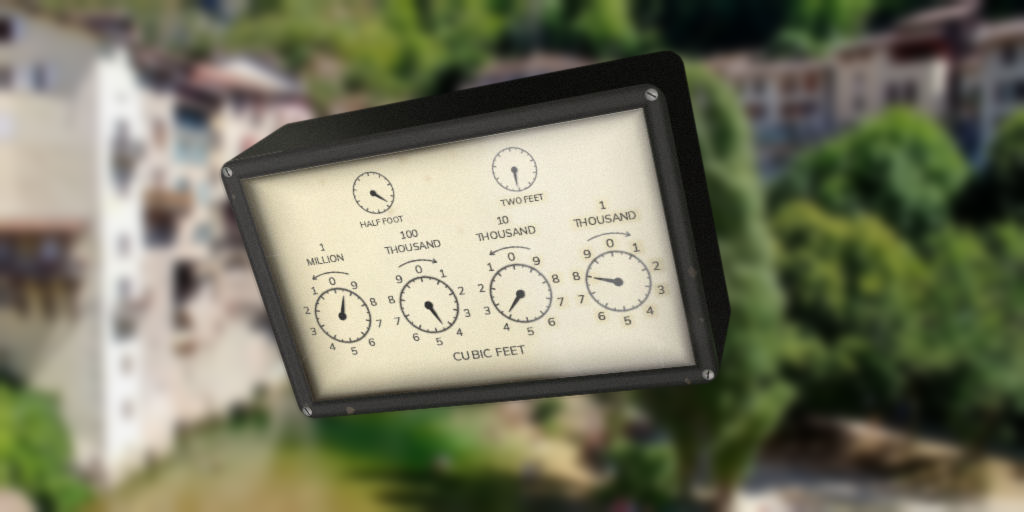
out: 943800
